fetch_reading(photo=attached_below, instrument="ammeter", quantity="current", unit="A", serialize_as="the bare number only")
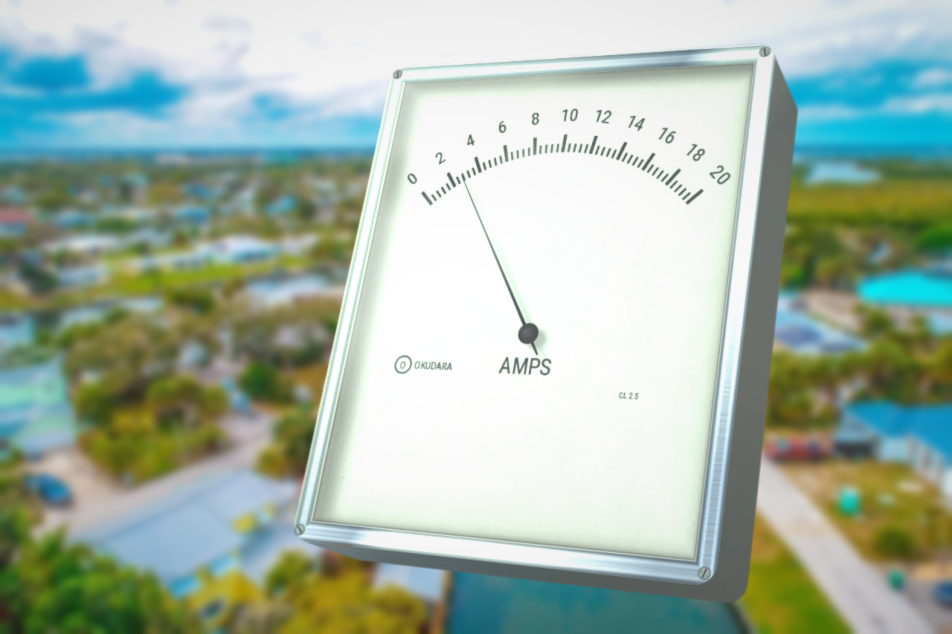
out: 2.8
